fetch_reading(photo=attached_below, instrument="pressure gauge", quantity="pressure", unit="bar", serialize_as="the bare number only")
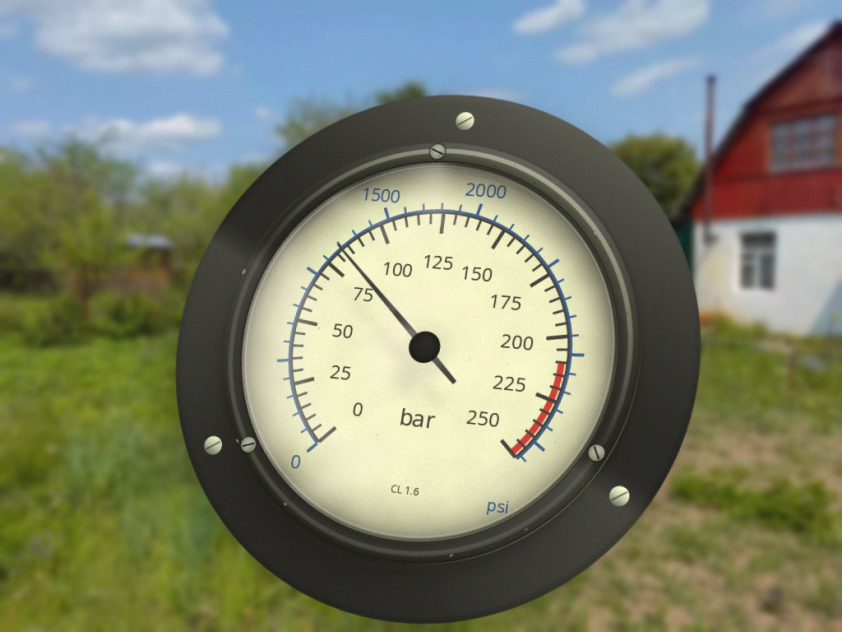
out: 82.5
